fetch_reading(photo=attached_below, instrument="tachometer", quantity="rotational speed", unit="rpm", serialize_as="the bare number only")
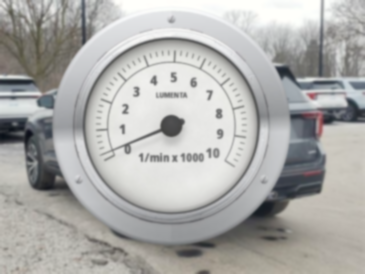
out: 200
